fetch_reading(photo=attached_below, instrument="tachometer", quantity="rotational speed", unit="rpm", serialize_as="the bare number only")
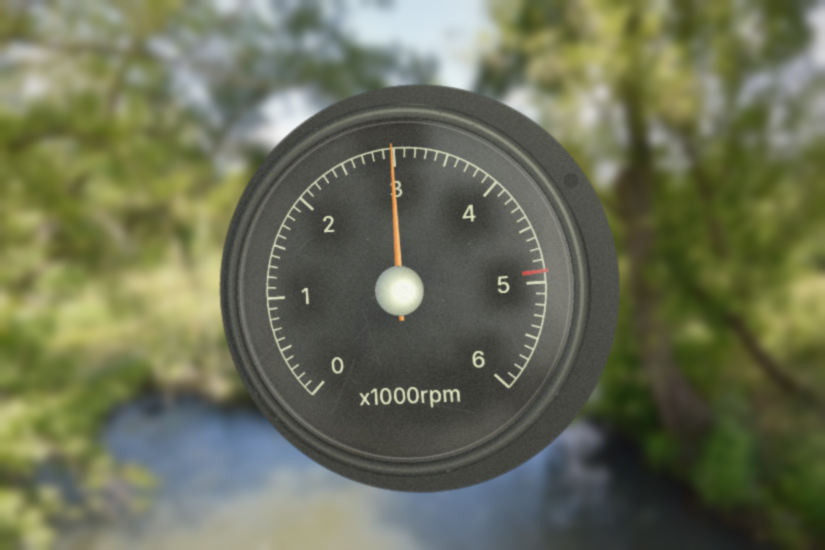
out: 3000
